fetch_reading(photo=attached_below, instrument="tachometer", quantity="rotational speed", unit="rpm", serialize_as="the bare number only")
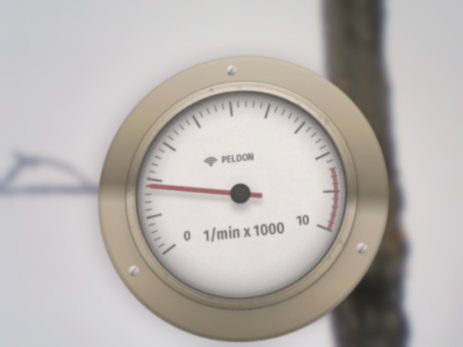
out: 1800
